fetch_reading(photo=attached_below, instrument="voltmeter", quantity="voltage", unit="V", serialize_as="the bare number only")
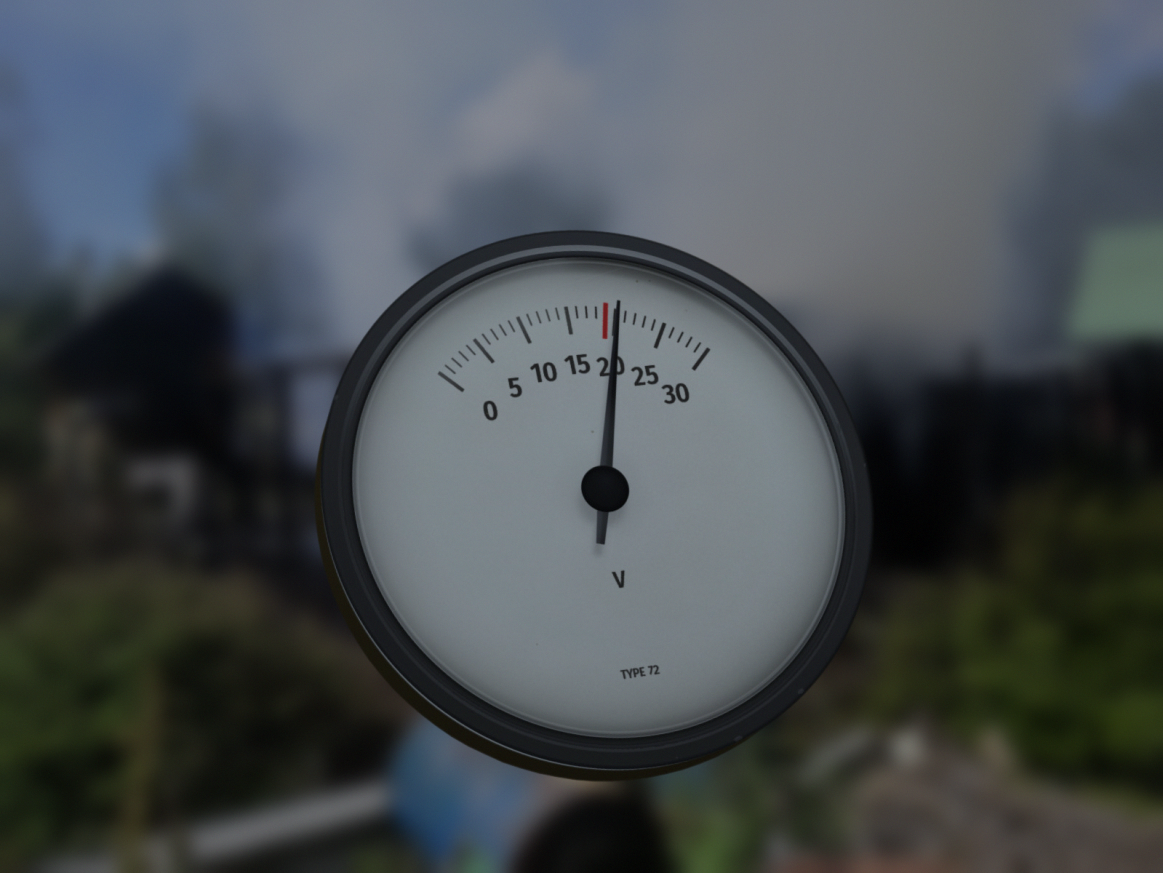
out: 20
